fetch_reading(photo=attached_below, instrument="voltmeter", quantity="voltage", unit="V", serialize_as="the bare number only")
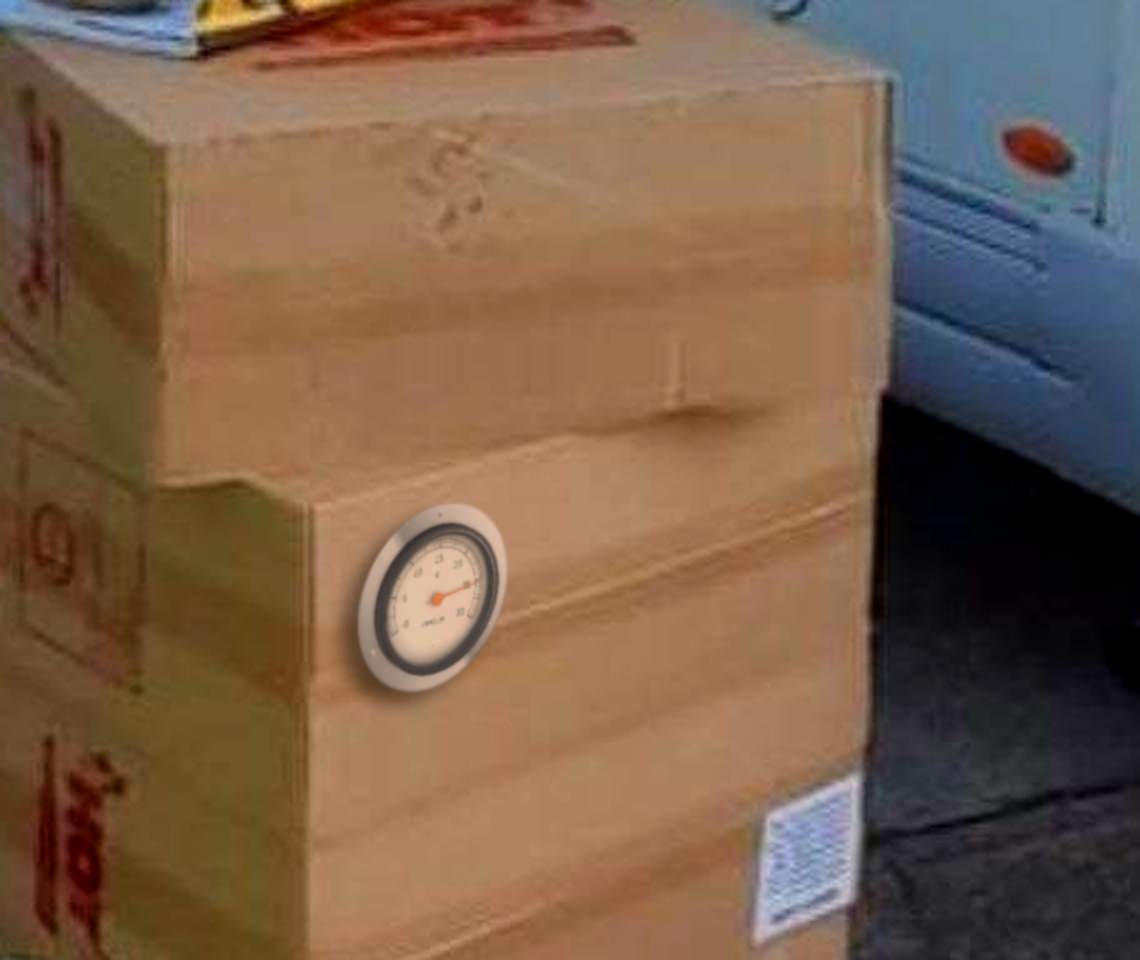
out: 25
